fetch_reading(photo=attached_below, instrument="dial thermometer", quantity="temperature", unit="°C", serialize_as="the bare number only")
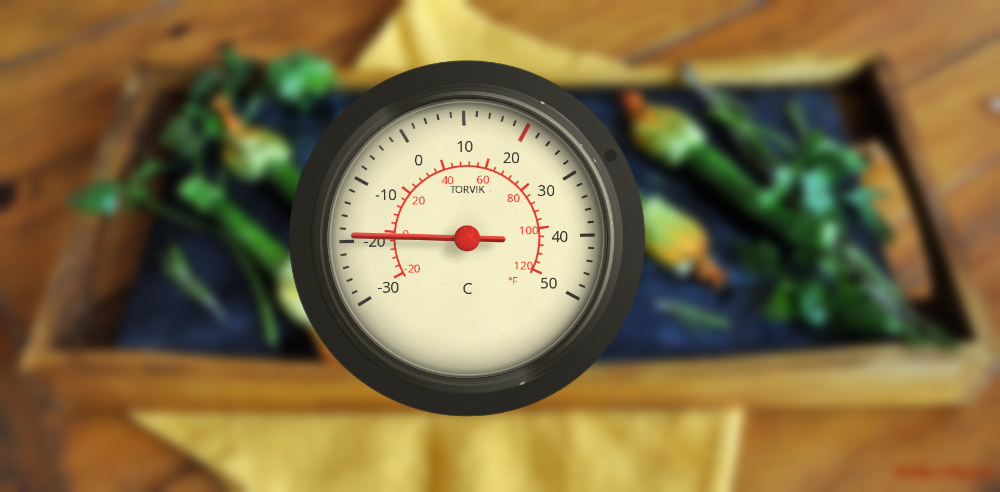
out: -19
